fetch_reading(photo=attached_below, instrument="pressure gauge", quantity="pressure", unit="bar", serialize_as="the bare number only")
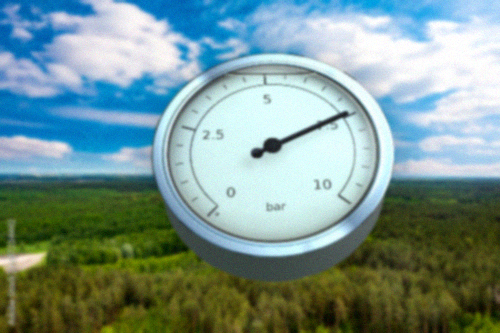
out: 7.5
